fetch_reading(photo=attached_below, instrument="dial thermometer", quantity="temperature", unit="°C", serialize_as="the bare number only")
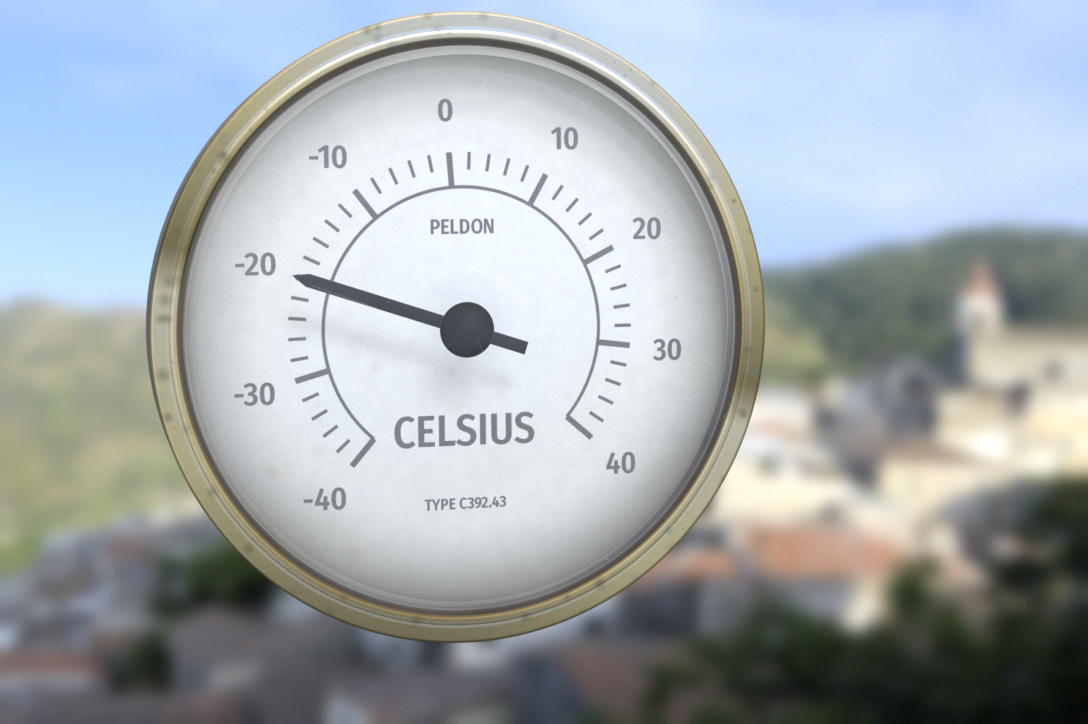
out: -20
